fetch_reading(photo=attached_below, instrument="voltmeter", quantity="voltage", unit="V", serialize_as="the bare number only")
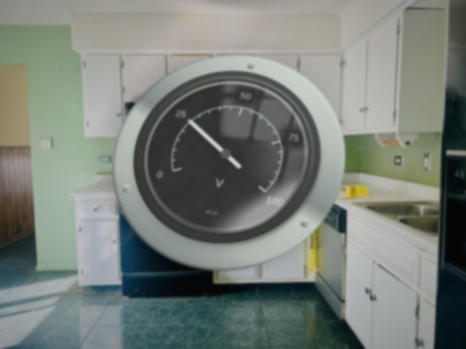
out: 25
